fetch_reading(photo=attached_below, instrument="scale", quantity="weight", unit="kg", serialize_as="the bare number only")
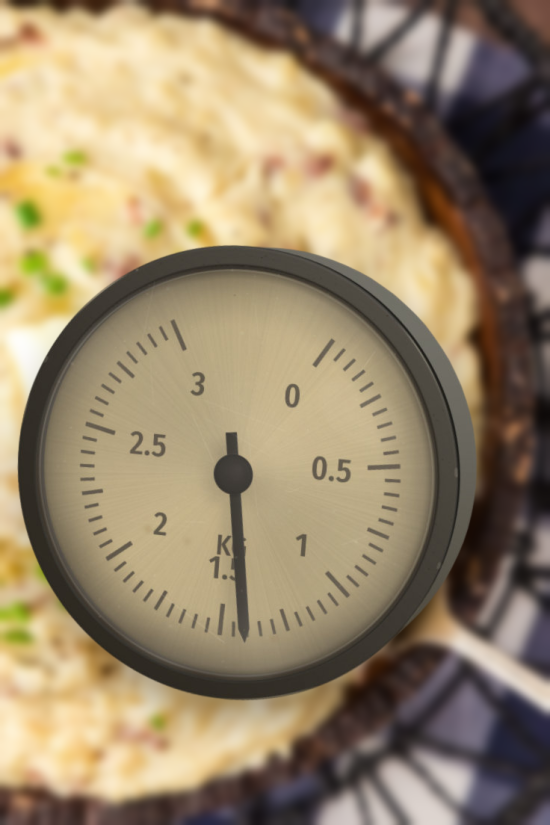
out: 1.4
